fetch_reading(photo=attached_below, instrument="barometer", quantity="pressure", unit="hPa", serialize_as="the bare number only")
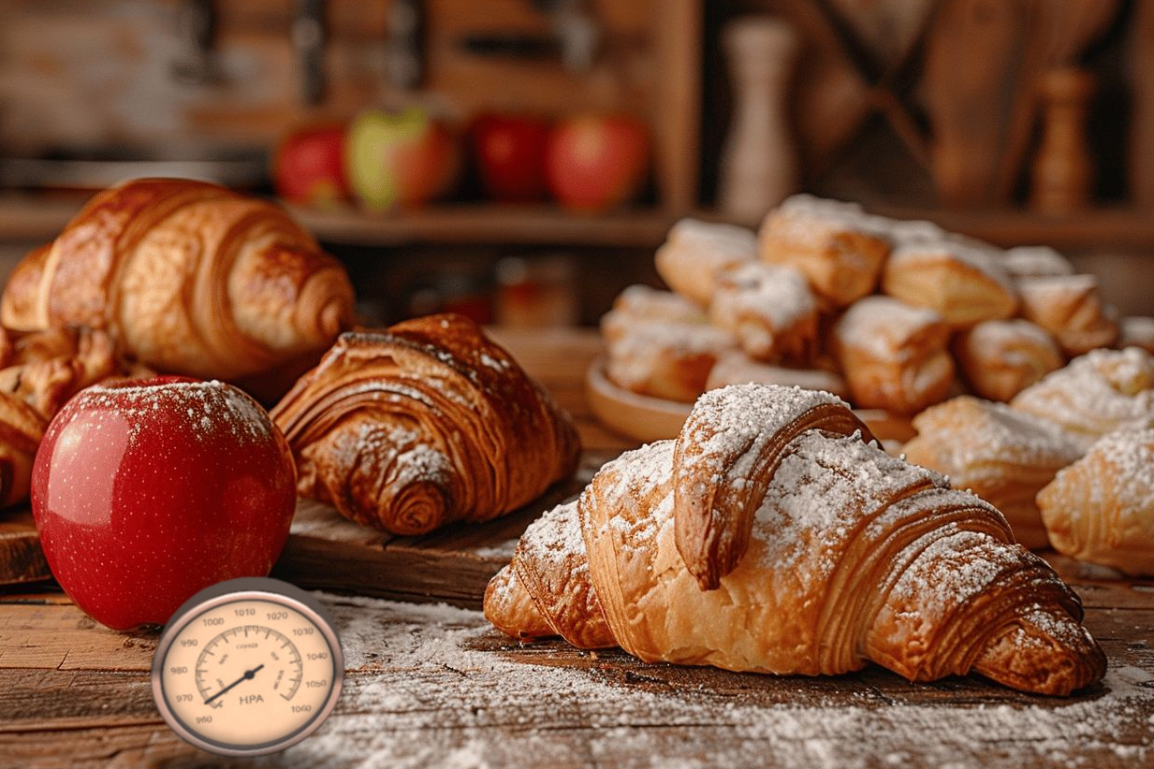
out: 965
